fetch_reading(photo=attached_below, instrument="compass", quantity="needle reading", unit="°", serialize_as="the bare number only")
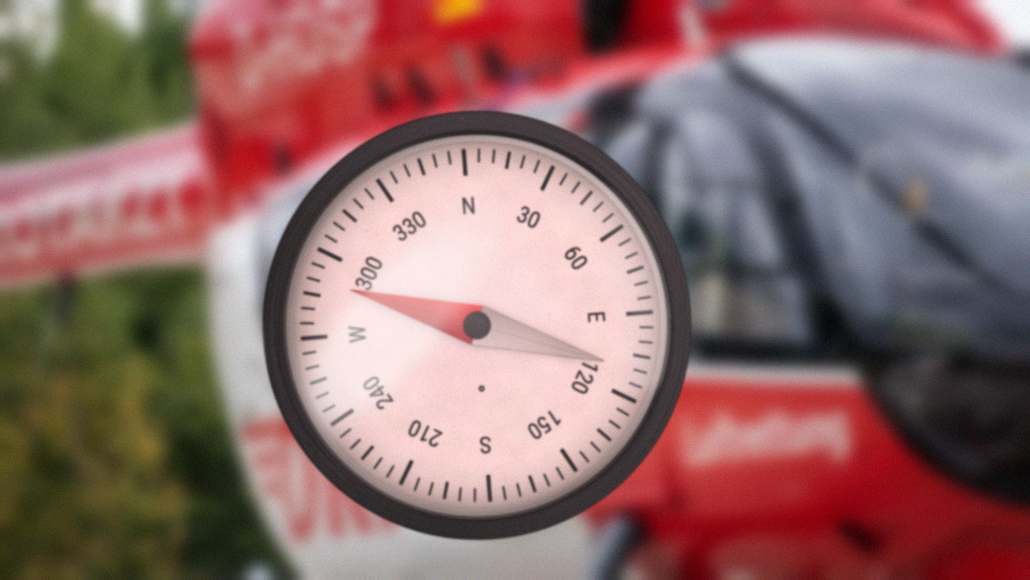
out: 290
